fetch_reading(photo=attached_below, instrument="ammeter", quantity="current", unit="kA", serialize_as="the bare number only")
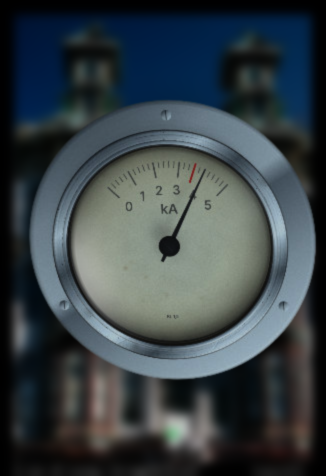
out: 4
